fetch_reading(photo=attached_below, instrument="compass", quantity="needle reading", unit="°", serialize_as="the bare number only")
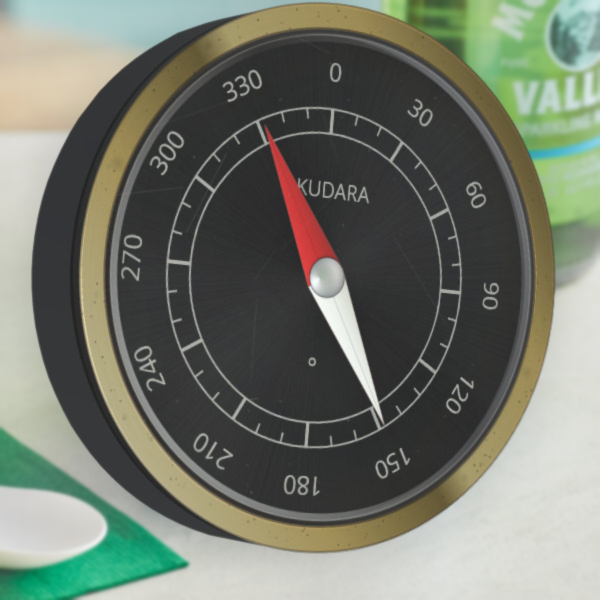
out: 330
